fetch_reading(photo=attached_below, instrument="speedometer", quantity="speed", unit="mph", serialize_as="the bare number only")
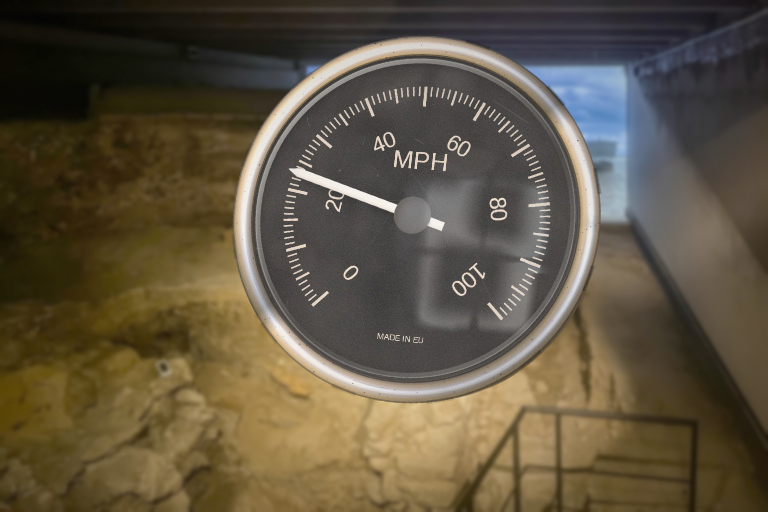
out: 23
